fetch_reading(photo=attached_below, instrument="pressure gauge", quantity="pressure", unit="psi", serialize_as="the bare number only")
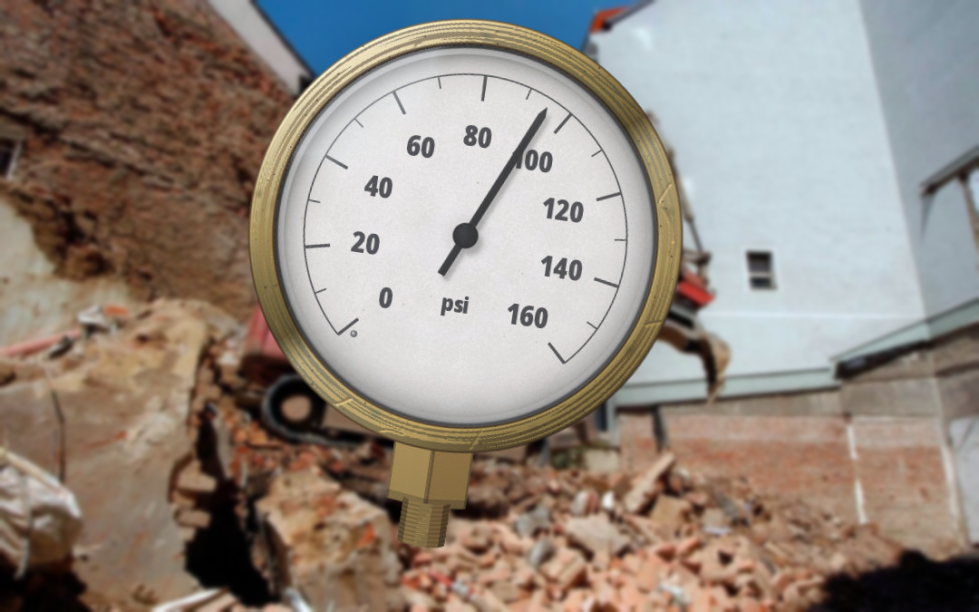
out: 95
